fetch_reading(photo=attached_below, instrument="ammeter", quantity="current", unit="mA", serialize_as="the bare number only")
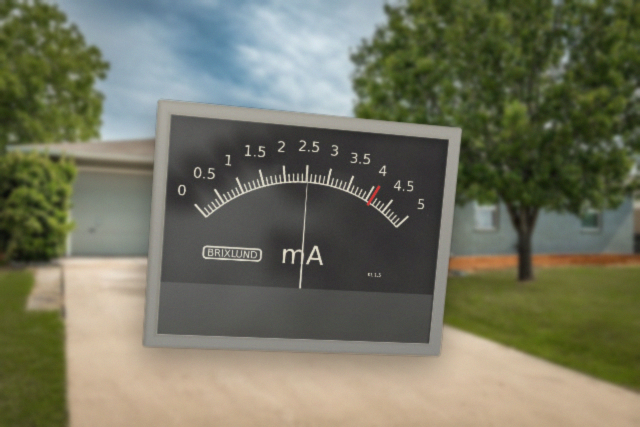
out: 2.5
